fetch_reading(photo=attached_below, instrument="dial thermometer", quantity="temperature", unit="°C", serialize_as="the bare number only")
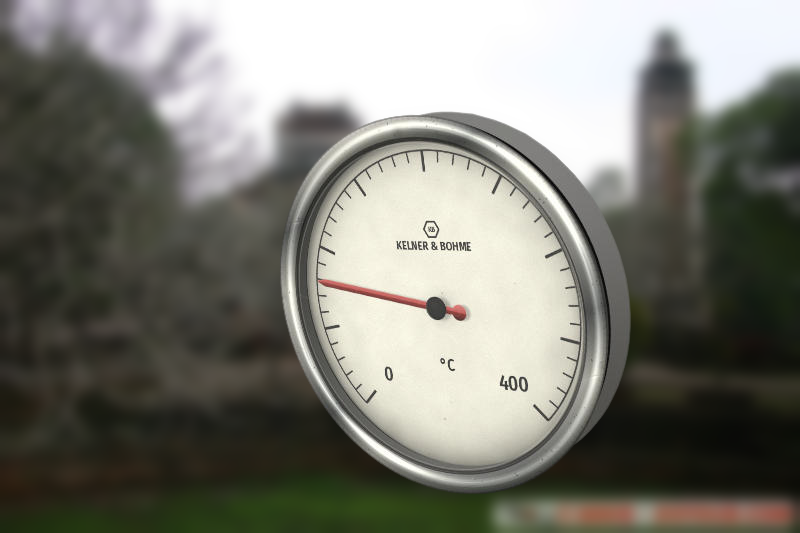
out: 80
